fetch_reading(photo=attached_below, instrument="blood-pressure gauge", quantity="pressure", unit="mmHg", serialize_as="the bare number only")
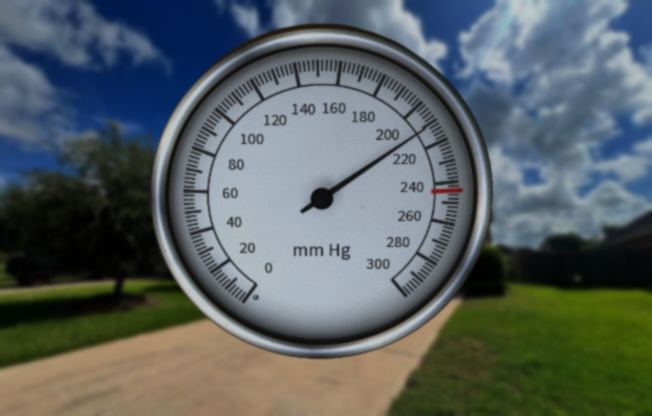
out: 210
